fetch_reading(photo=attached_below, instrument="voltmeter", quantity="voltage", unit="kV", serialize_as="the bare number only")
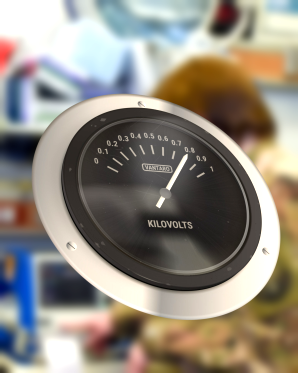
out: 0.8
